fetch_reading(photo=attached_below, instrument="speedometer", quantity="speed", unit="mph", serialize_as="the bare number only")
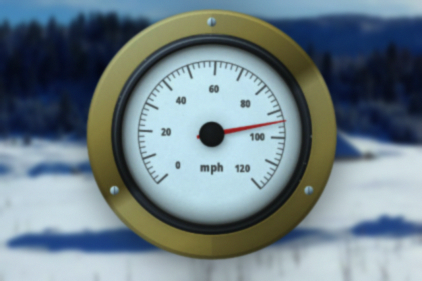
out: 94
